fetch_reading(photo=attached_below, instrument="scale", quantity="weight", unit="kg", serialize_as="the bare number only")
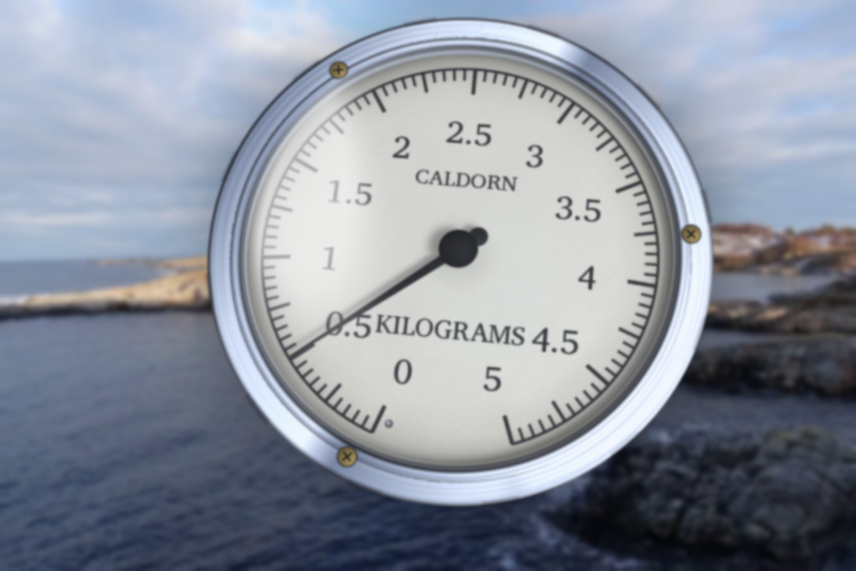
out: 0.5
